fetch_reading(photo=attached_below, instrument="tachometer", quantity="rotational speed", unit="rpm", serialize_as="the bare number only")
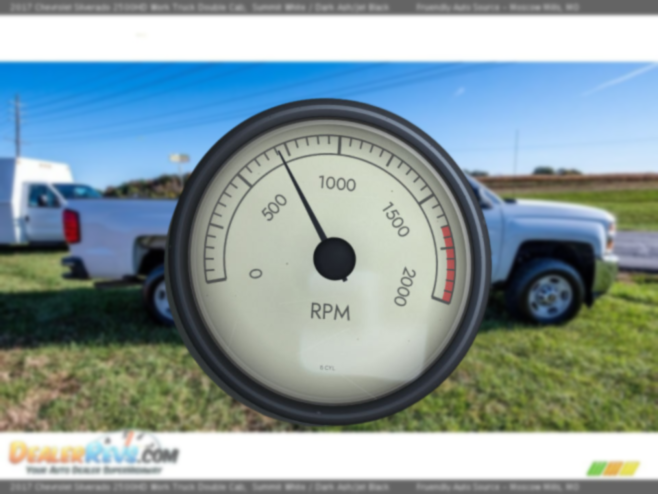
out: 700
